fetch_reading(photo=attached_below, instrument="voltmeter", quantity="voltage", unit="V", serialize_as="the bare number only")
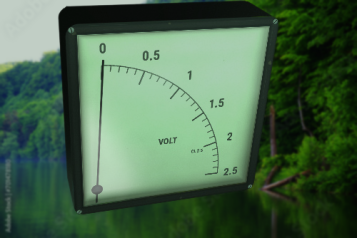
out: 0
